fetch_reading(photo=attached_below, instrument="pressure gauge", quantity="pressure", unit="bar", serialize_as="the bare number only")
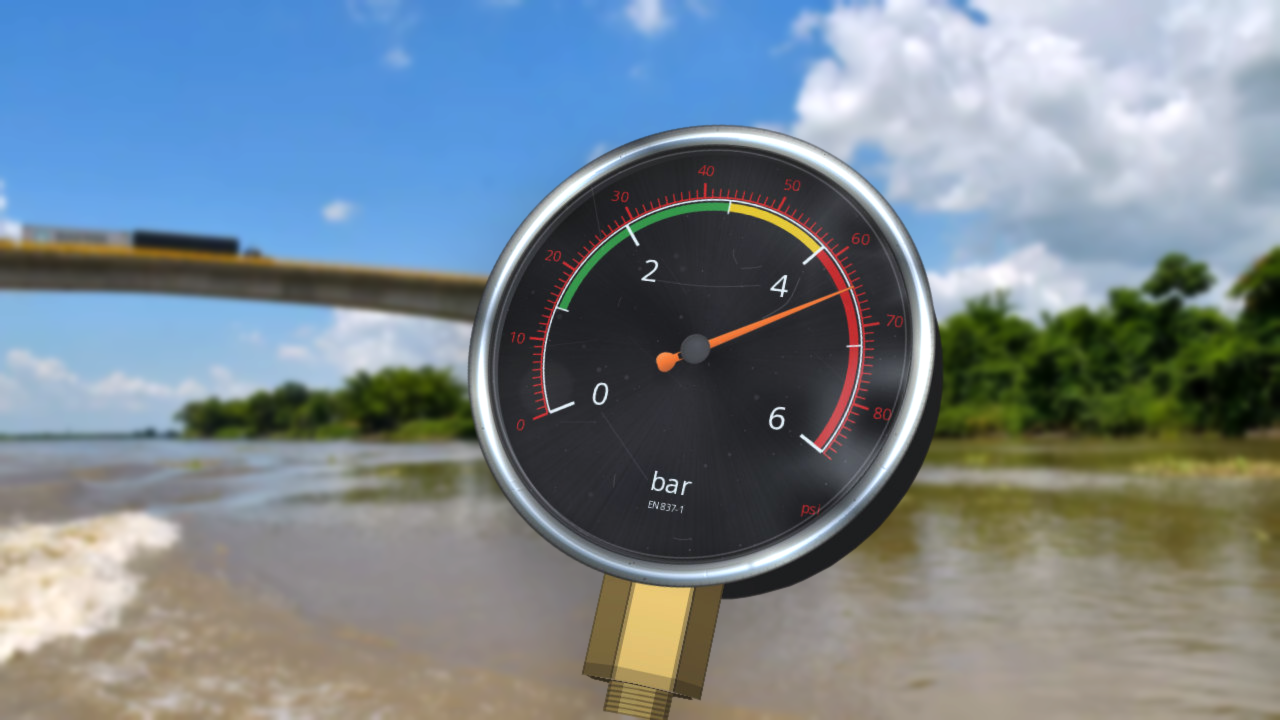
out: 4.5
